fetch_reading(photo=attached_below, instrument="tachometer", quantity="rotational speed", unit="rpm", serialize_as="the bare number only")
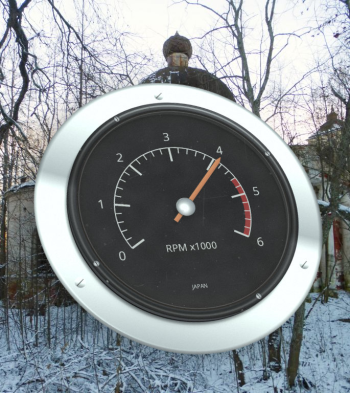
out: 4100
